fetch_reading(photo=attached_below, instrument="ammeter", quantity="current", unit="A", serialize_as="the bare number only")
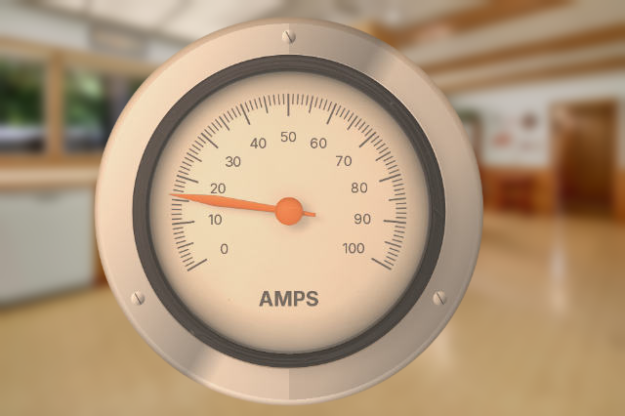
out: 16
